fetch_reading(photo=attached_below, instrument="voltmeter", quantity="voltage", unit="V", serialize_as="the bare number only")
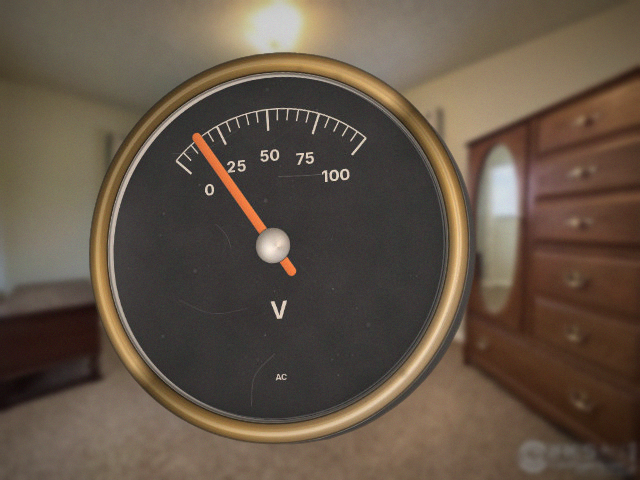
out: 15
